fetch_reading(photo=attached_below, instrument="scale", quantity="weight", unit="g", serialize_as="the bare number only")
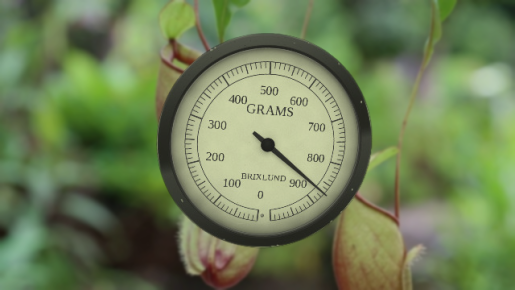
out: 870
